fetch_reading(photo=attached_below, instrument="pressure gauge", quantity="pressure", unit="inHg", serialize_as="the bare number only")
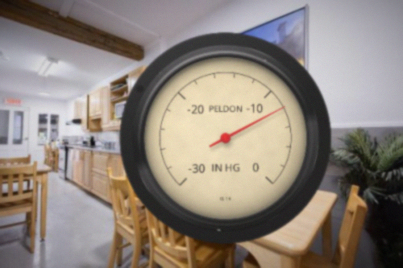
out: -8
